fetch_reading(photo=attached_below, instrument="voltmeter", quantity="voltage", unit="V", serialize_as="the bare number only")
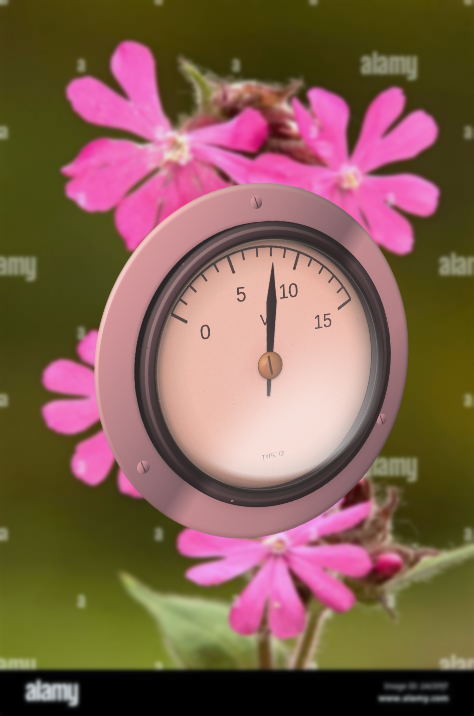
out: 8
